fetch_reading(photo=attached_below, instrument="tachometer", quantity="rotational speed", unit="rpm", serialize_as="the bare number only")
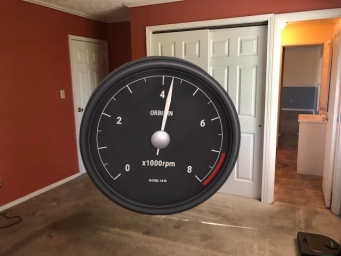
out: 4250
